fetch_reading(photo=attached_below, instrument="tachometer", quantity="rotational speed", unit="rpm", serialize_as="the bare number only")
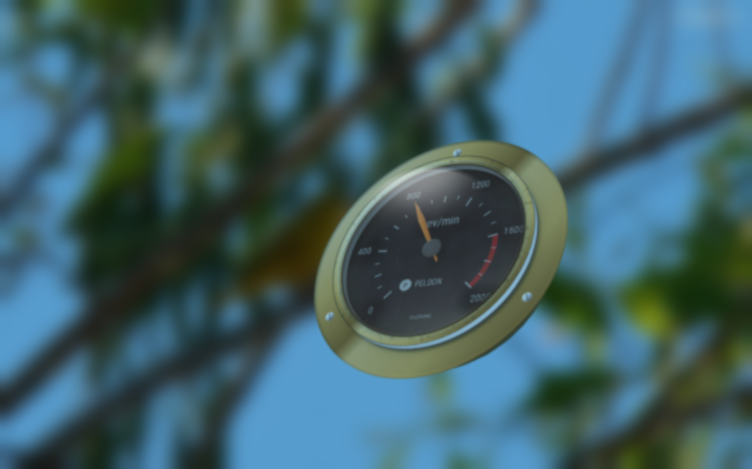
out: 800
